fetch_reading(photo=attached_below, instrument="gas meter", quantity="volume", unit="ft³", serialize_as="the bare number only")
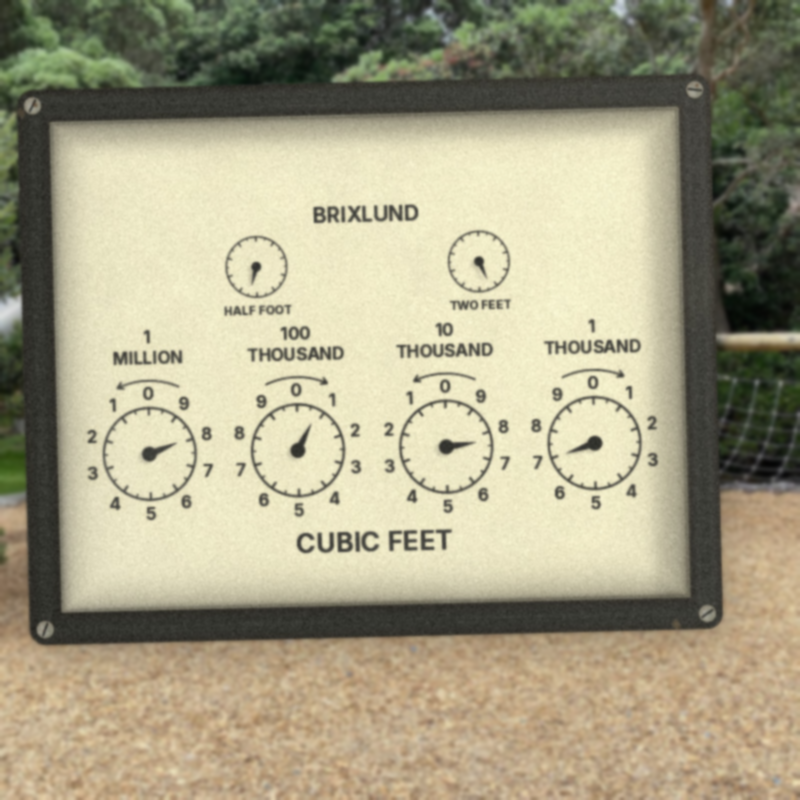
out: 807700
